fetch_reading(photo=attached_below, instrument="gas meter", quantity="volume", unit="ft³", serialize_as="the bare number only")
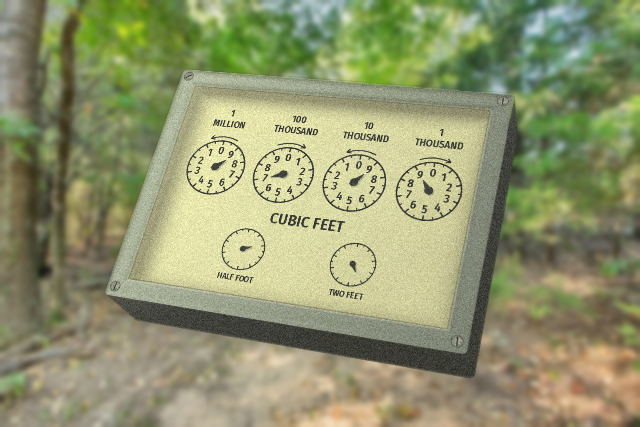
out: 868900
